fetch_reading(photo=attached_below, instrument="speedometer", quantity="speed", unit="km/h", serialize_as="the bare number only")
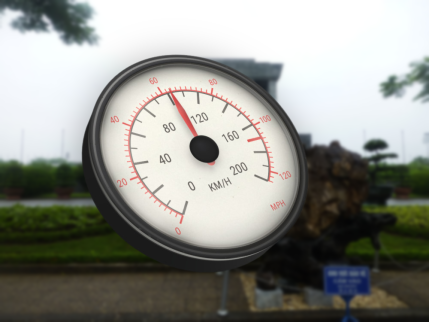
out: 100
